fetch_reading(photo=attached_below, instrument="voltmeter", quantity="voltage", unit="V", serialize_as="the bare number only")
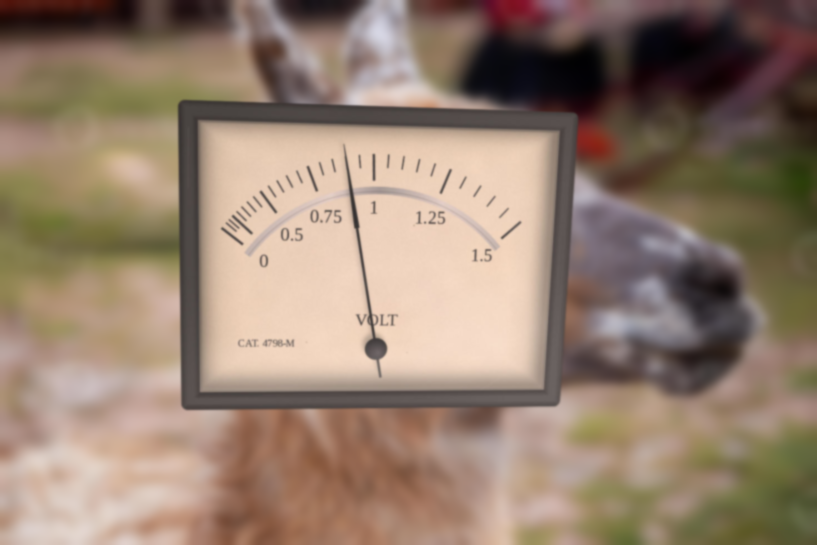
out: 0.9
